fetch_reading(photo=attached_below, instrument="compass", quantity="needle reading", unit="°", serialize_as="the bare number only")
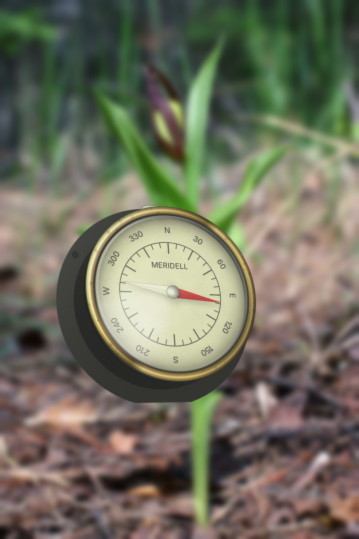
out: 100
